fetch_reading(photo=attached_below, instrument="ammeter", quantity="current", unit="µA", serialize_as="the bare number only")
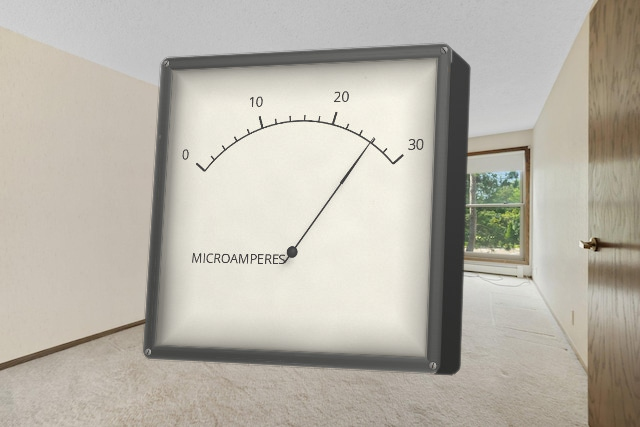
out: 26
